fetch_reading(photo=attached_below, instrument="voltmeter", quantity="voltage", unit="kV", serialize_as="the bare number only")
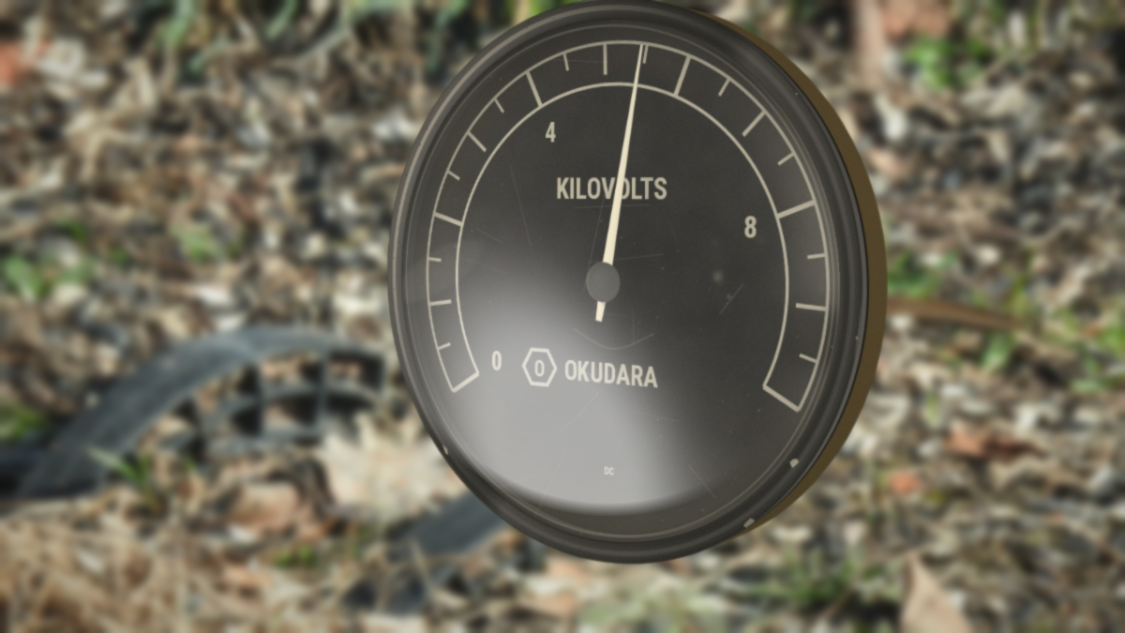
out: 5.5
